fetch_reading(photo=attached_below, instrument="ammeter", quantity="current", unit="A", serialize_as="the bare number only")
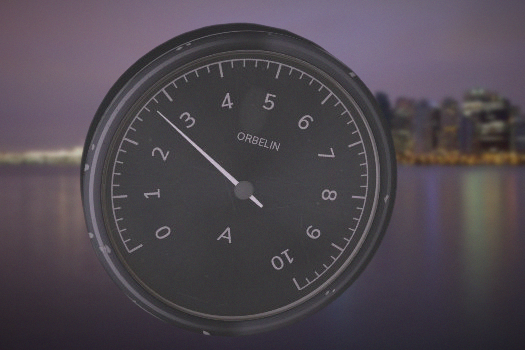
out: 2.7
